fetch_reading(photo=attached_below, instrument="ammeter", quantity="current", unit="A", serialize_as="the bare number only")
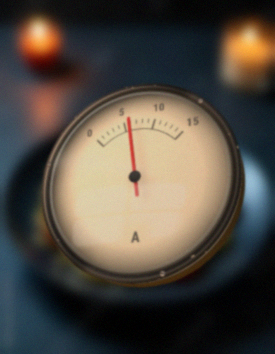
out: 6
